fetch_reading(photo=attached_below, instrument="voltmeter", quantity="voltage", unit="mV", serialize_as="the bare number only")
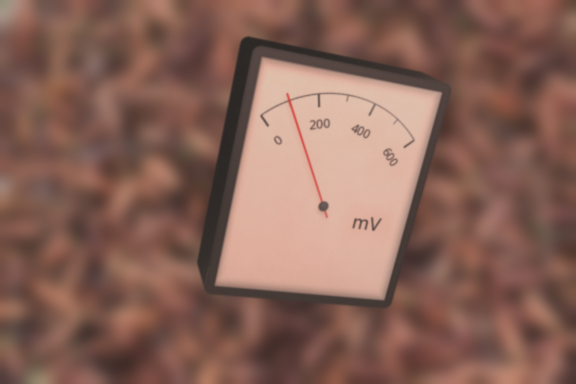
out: 100
